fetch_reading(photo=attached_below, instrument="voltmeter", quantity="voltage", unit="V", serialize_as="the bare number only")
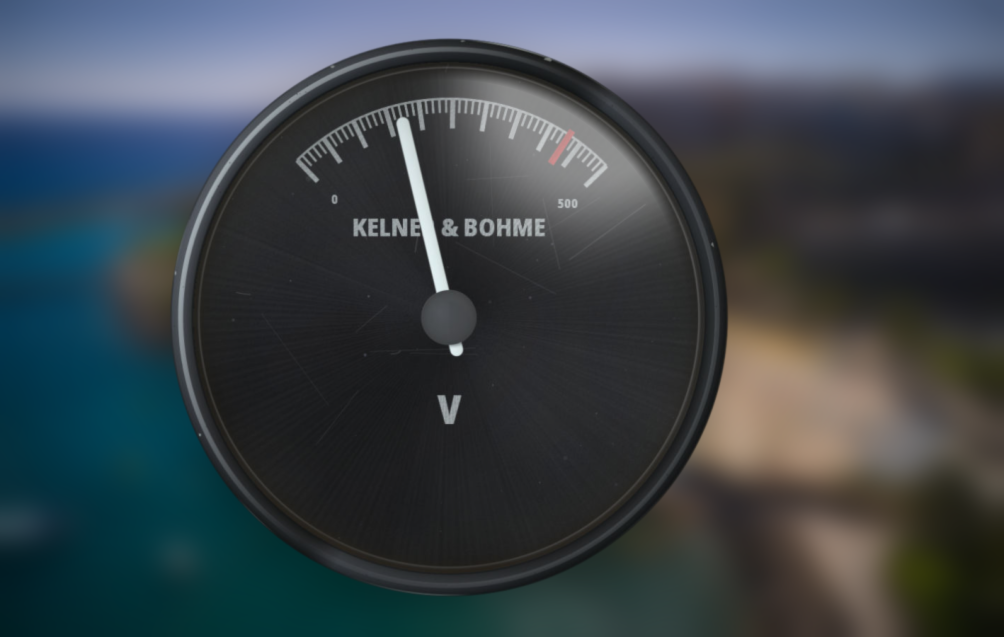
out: 170
